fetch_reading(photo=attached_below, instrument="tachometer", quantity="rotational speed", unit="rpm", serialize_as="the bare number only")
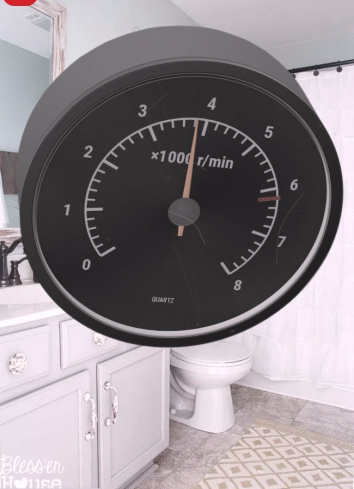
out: 3800
